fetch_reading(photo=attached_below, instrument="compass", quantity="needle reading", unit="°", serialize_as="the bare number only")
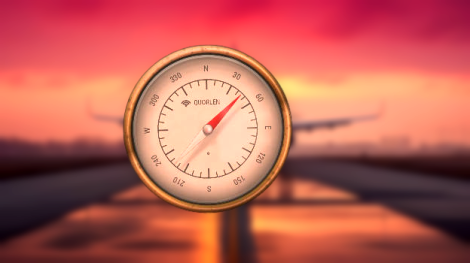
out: 45
